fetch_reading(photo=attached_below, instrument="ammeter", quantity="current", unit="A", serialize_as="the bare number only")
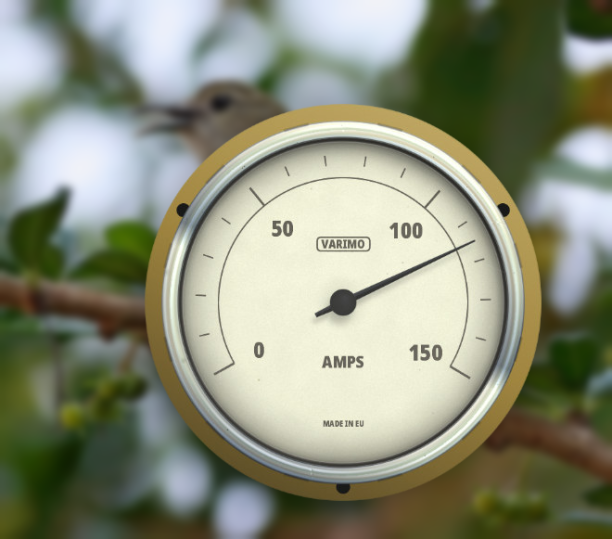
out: 115
